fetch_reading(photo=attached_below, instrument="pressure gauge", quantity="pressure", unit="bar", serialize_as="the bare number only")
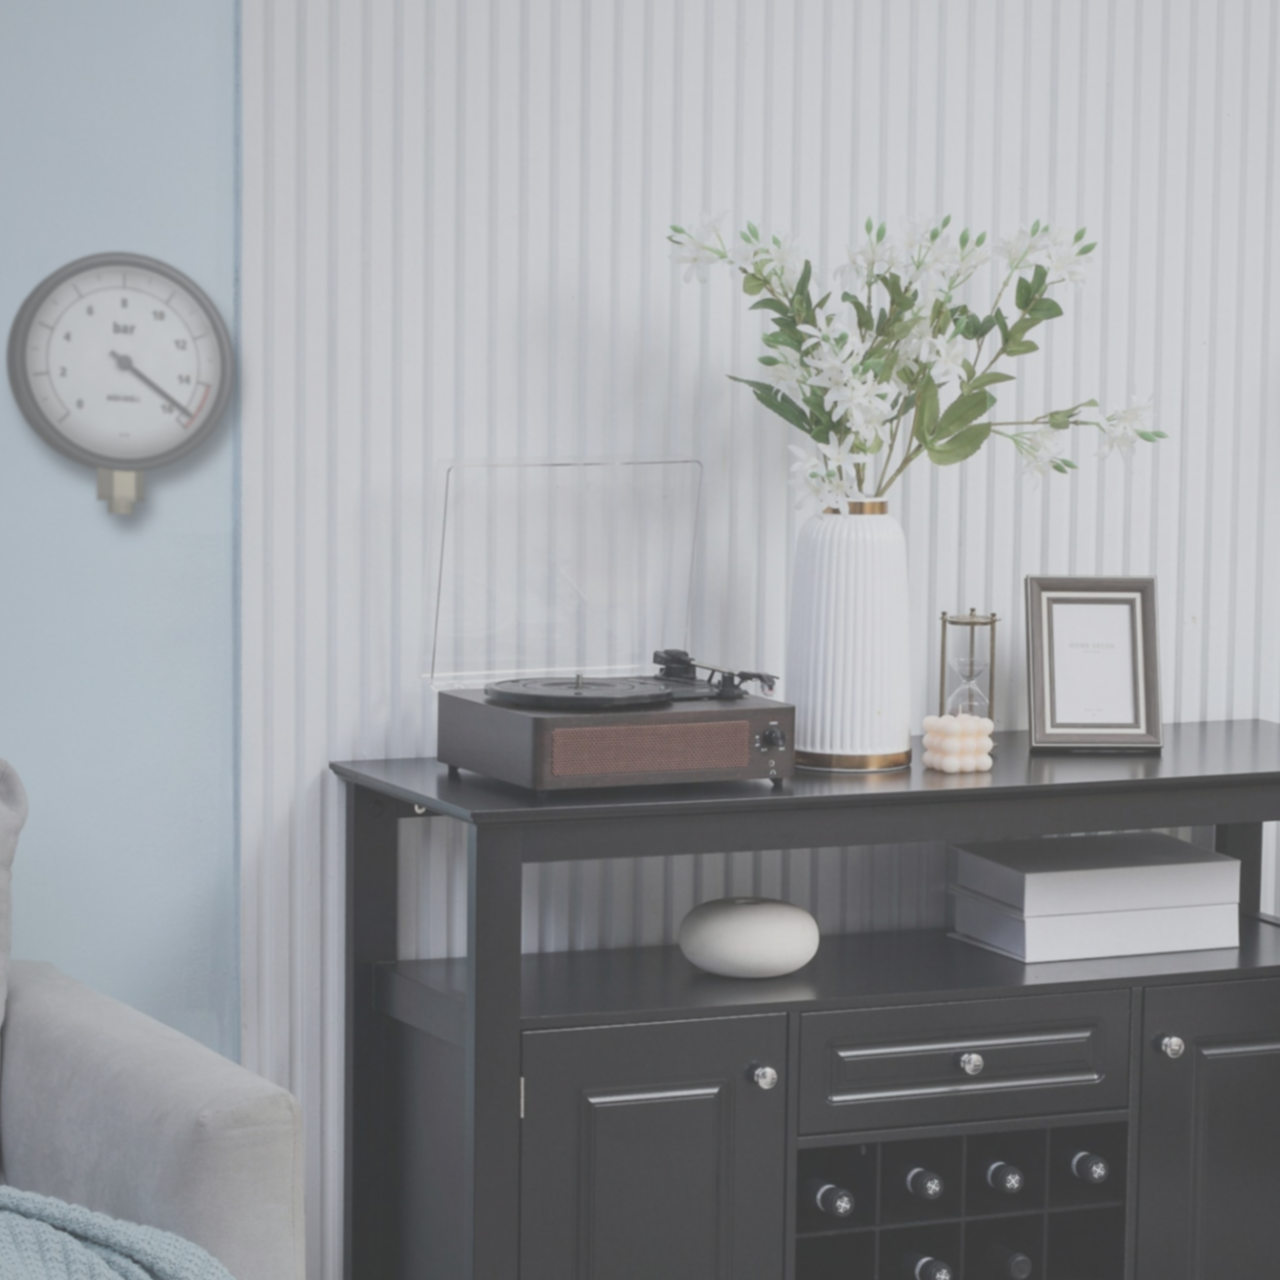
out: 15.5
